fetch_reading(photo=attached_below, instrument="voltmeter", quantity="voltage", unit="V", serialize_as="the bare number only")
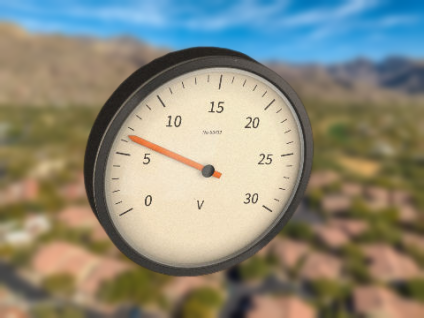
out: 6.5
